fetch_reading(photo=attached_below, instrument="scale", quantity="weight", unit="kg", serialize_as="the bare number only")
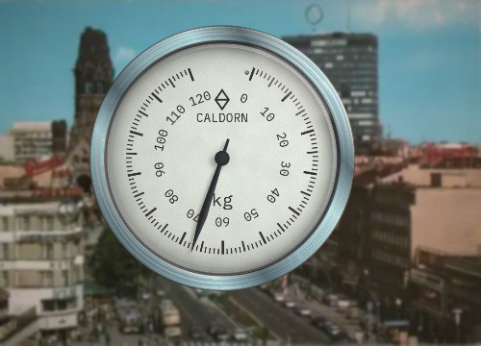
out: 67
